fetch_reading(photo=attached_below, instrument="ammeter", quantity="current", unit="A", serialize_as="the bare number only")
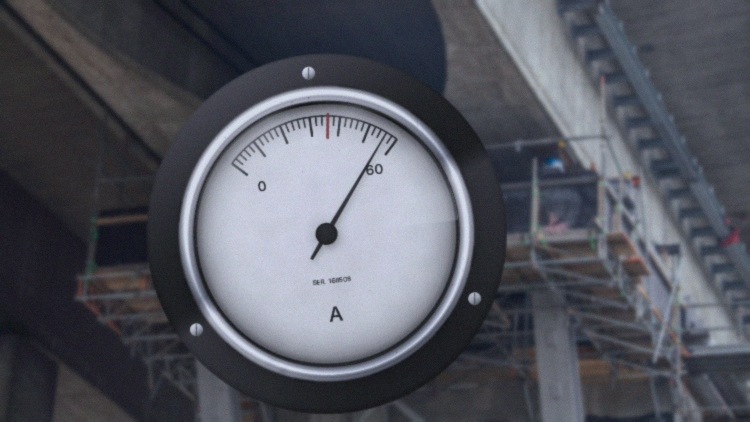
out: 56
